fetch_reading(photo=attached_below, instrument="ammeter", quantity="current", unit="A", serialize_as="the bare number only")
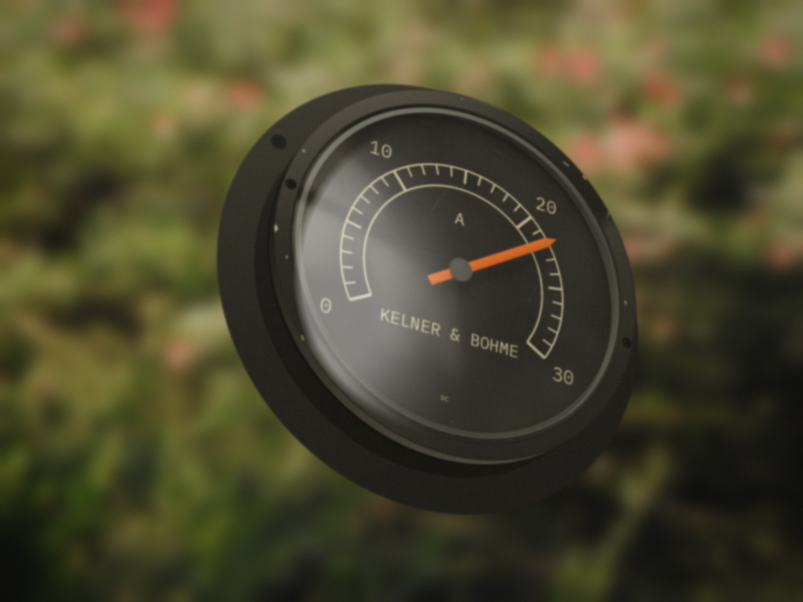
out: 22
